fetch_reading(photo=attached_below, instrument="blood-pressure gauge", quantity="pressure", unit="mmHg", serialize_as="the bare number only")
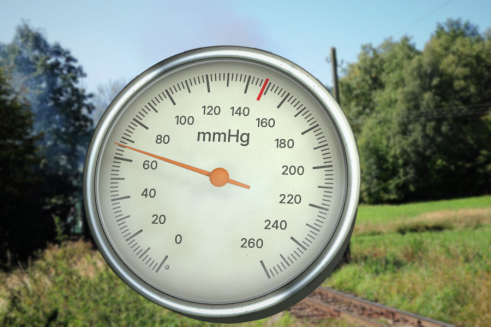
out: 66
